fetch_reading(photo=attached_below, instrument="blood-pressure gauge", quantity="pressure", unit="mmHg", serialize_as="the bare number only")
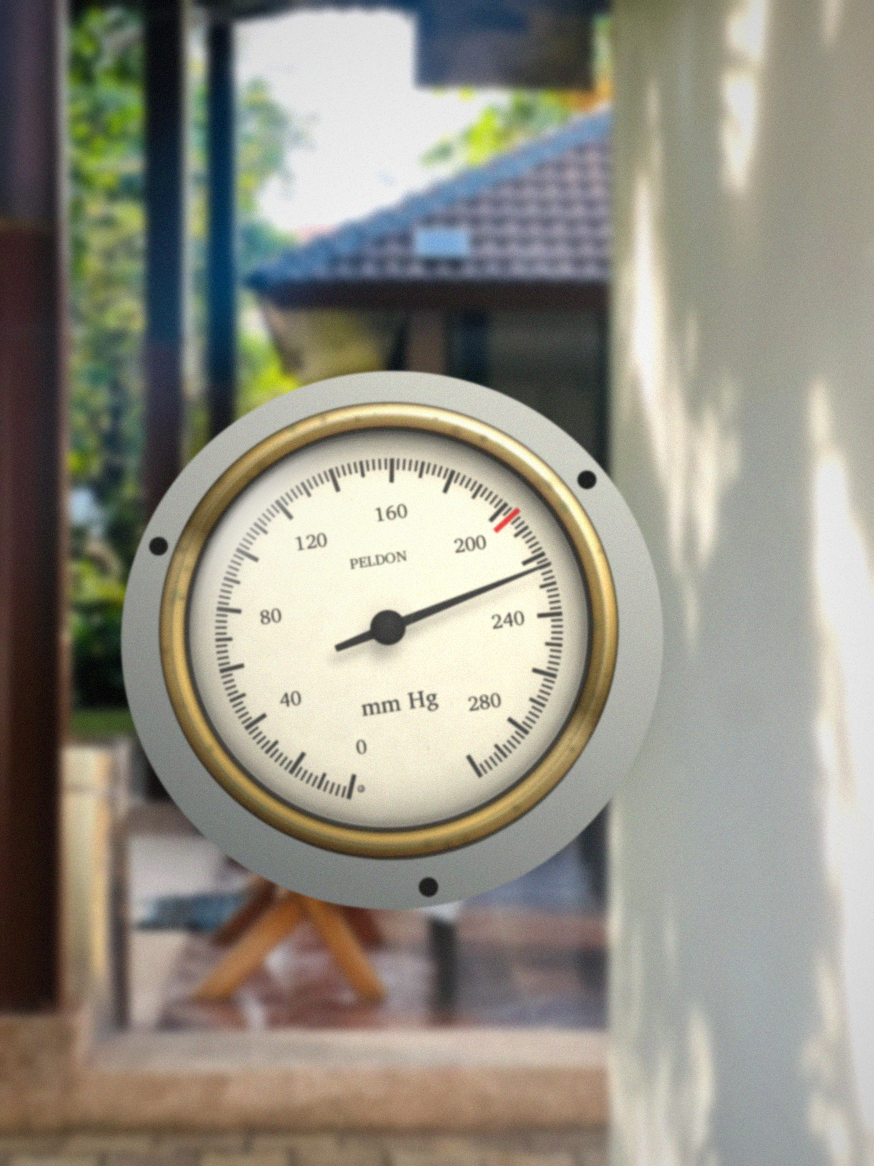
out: 224
